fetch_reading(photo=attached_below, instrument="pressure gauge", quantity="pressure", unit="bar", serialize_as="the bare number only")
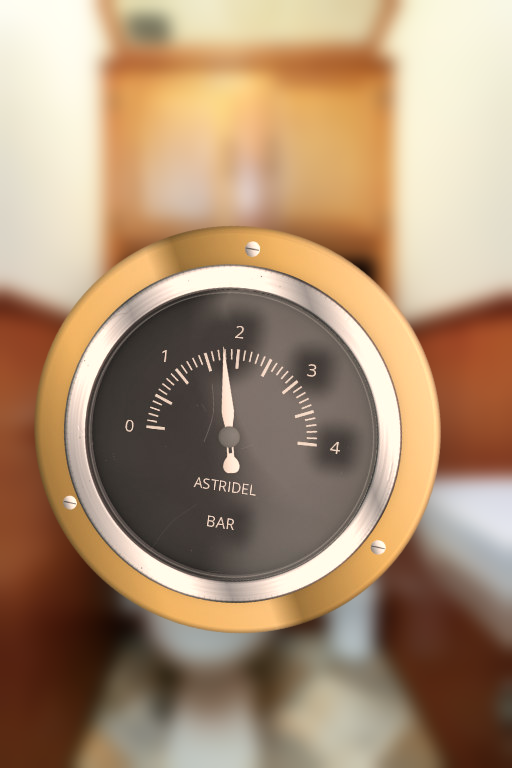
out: 1.8
